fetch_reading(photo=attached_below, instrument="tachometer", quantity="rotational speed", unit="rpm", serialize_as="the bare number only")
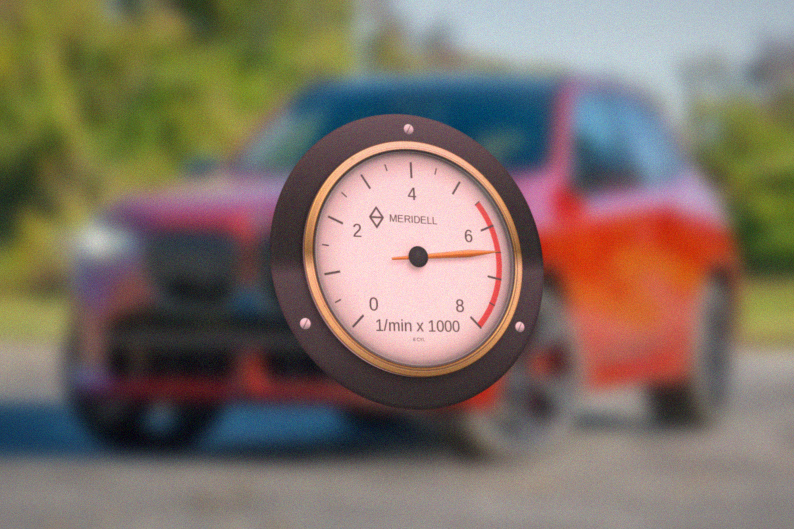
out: 6500
